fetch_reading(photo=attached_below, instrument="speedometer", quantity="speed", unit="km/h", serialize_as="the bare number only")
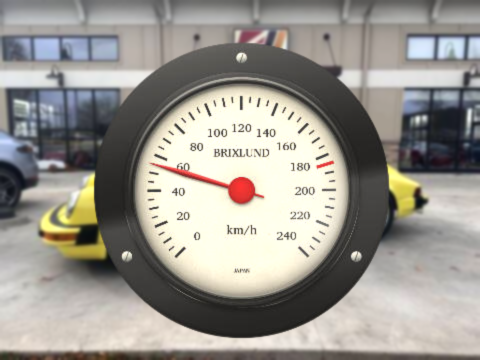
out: 55
